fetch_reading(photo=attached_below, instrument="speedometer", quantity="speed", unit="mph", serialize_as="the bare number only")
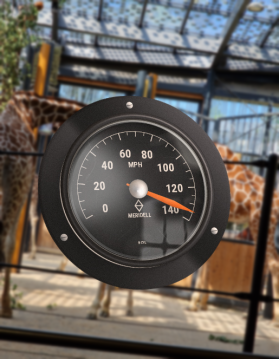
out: 135
